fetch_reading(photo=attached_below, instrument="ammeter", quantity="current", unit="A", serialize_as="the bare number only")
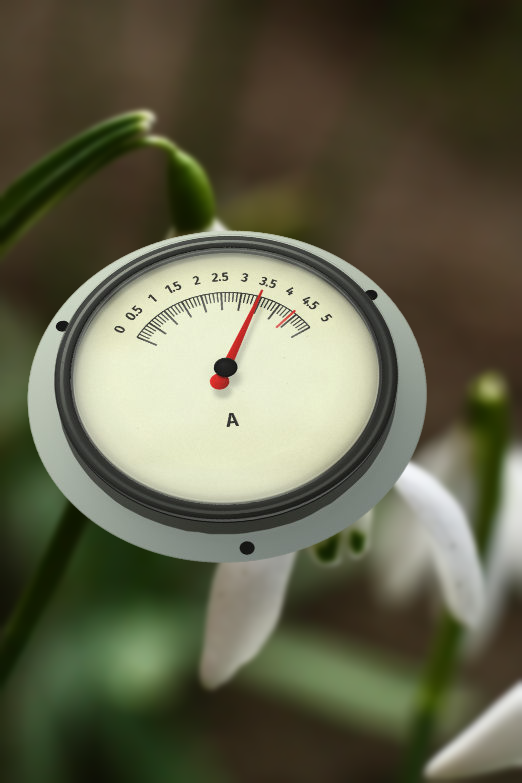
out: 3.5
